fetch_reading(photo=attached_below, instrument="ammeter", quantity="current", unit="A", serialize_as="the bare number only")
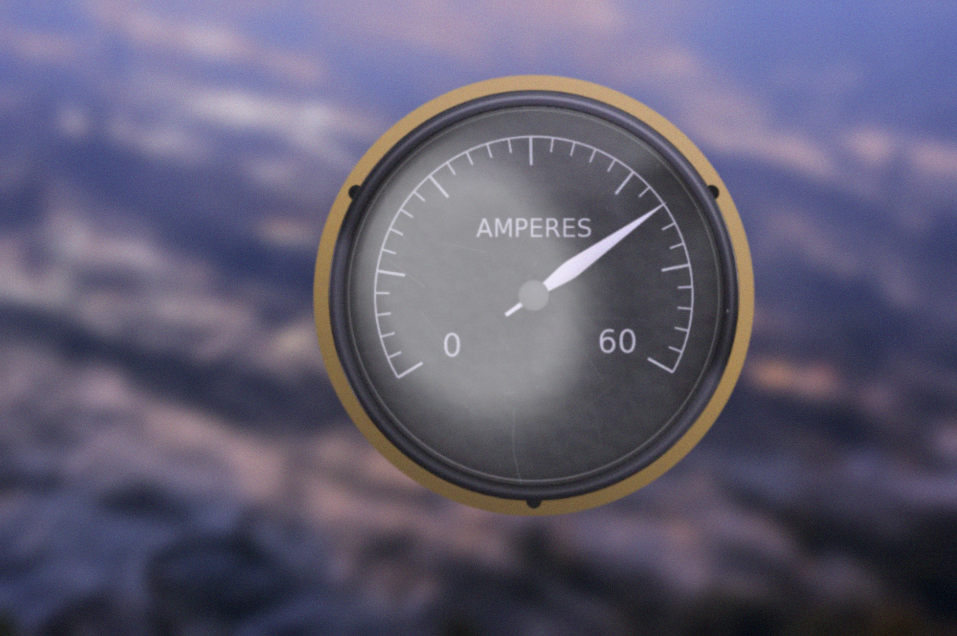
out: 44
